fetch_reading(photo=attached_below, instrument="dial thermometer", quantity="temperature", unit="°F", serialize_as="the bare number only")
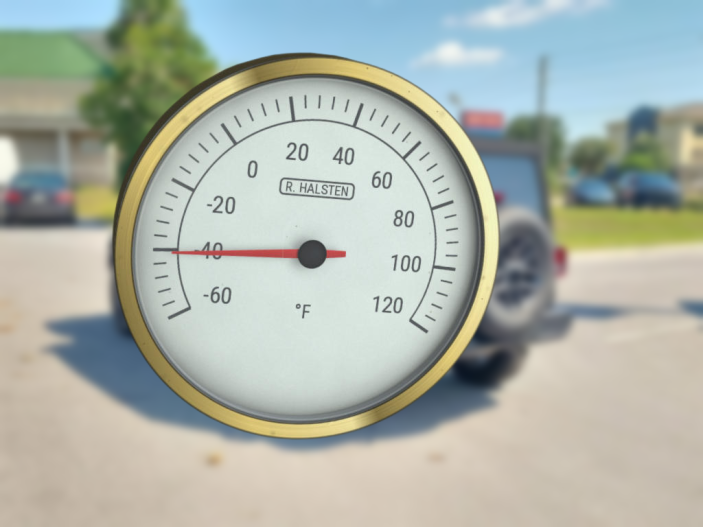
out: -40
